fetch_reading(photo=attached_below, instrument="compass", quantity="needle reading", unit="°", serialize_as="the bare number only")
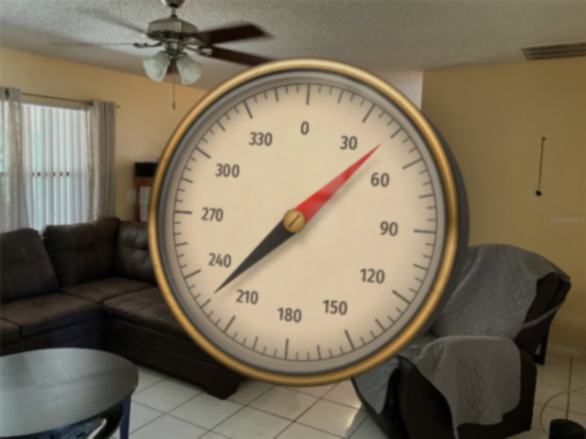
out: 45
